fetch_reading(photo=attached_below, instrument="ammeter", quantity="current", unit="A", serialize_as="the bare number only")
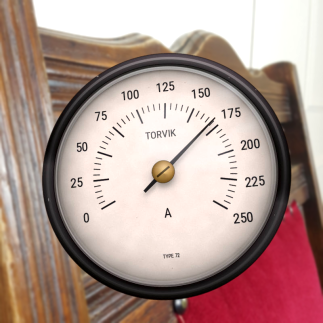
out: 170
